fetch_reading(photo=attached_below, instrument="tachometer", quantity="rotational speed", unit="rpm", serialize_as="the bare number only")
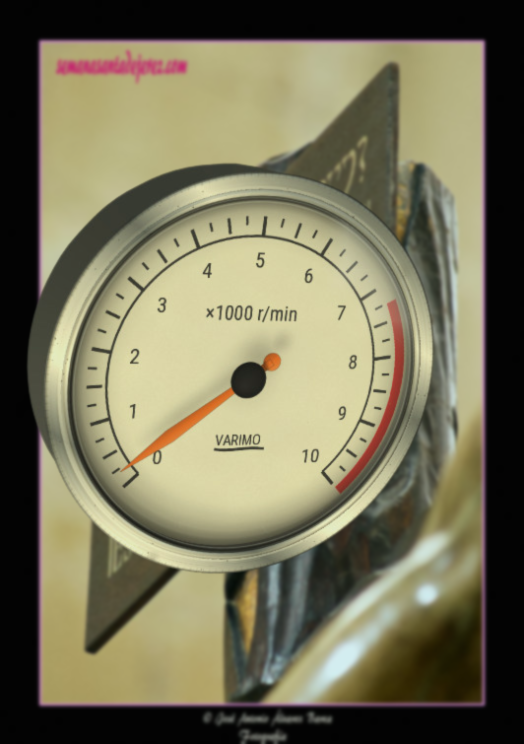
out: 250
